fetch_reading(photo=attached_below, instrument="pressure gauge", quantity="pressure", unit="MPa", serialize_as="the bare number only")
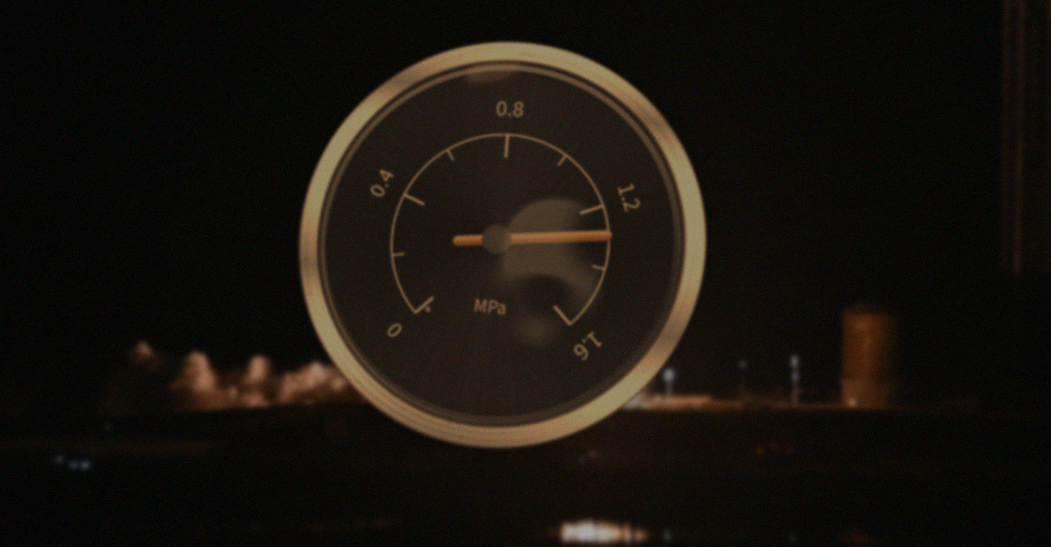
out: 1.3
